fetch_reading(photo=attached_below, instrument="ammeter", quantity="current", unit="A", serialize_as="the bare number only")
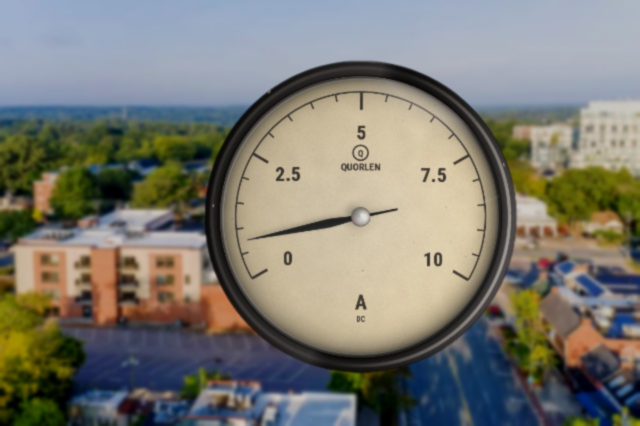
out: 0.75
